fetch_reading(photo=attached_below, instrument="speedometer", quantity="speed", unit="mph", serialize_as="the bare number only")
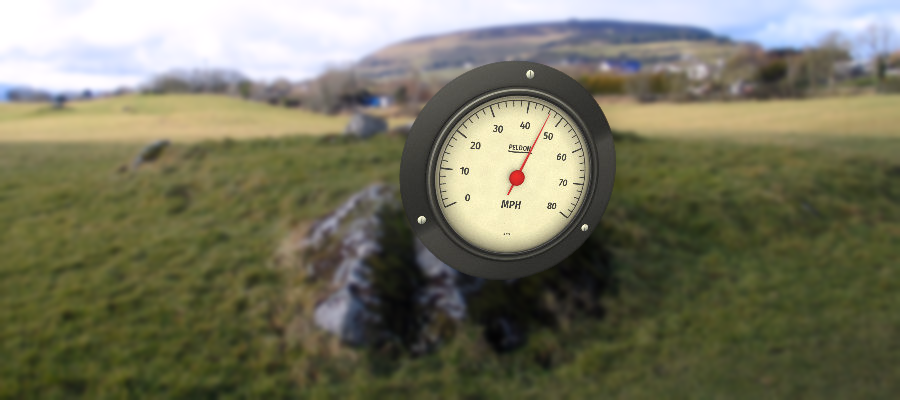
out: 46
